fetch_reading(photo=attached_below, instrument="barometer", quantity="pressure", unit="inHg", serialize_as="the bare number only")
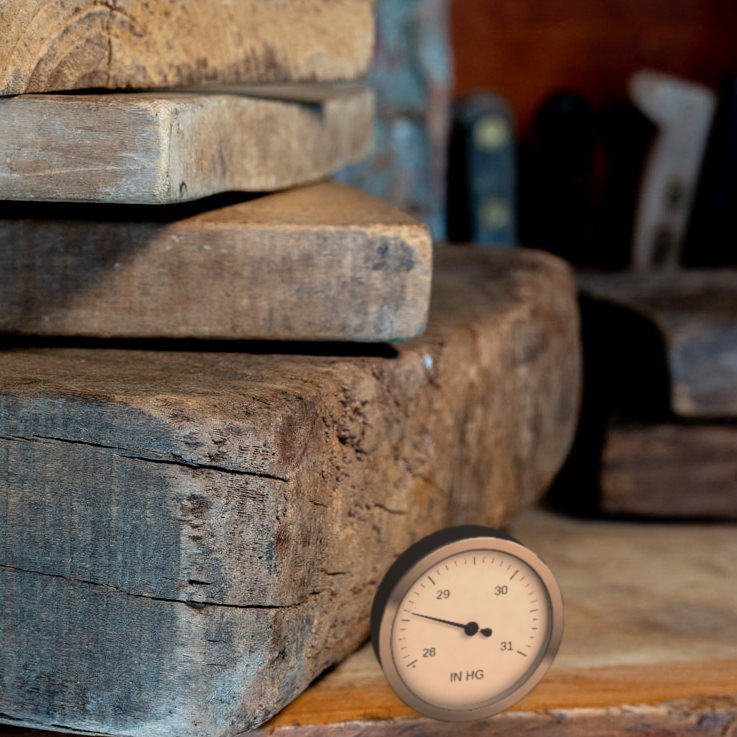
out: 28.6
